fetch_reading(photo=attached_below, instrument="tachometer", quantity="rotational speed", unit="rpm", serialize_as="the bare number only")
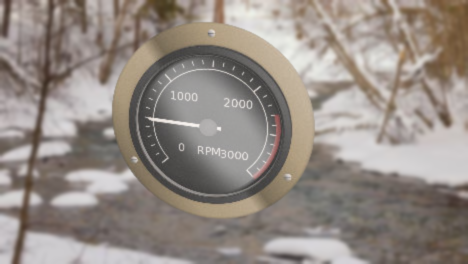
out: 500
